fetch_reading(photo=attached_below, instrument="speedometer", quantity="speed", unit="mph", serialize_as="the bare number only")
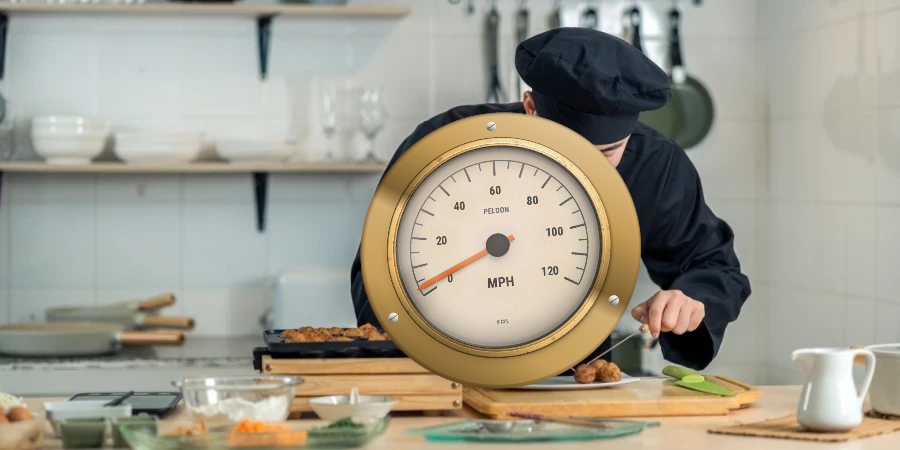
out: 2.5
